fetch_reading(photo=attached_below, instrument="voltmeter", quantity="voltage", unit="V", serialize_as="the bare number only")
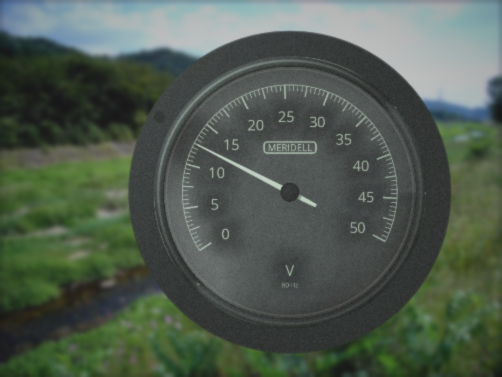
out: 12.5
